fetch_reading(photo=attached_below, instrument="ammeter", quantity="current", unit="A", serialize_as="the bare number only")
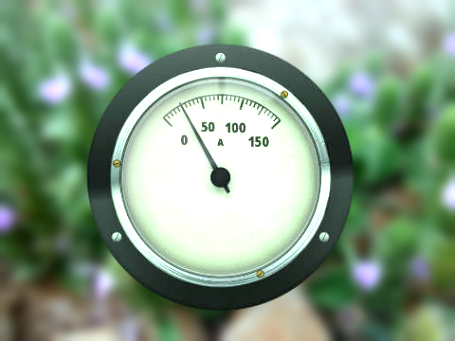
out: 25
